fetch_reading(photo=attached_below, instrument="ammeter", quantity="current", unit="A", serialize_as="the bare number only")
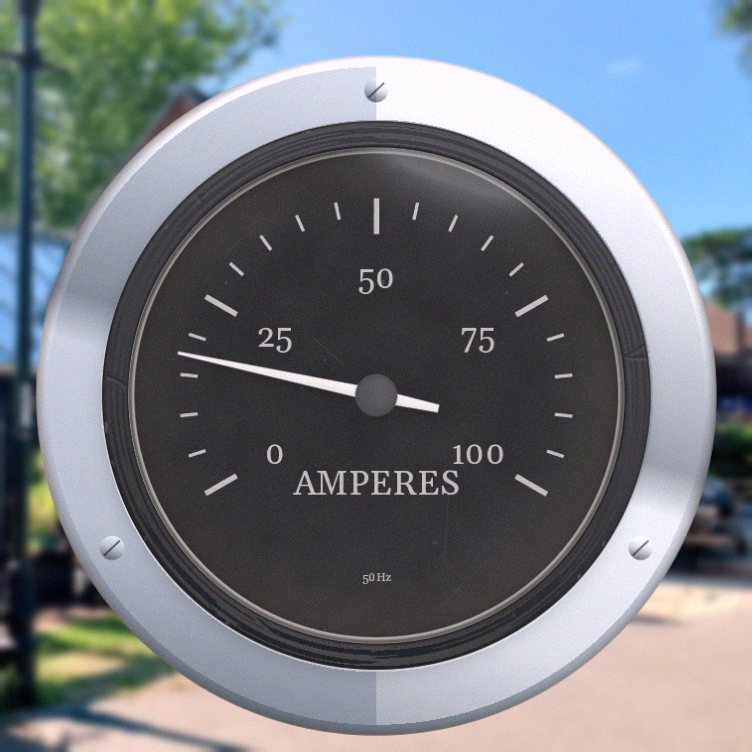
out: 17.5
